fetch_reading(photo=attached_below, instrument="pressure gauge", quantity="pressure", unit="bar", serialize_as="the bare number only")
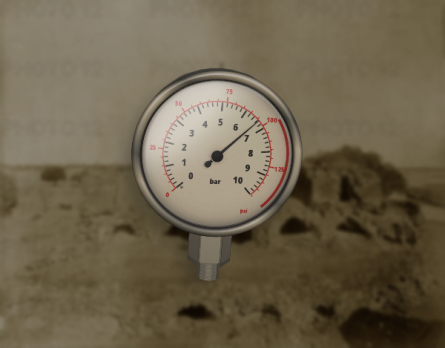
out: 6.6
